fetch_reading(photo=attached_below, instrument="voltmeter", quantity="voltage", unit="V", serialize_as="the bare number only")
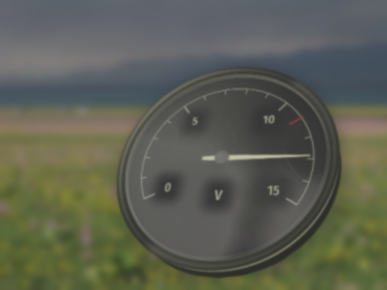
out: 13
